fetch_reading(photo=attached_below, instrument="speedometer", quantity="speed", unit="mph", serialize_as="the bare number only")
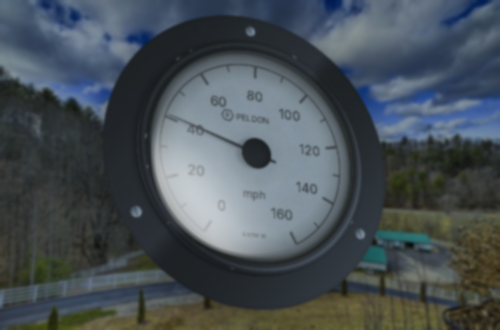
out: 40
